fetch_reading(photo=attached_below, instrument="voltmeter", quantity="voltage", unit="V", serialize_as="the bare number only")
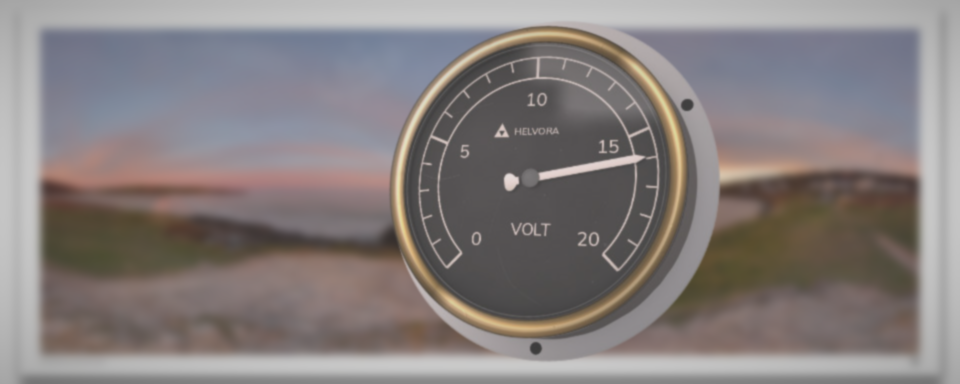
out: 16
